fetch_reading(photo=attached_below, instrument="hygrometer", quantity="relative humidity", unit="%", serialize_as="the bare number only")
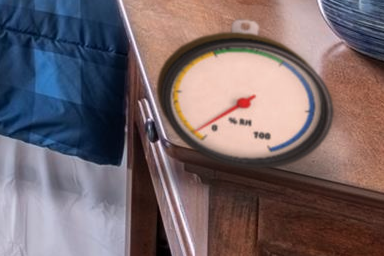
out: 4
